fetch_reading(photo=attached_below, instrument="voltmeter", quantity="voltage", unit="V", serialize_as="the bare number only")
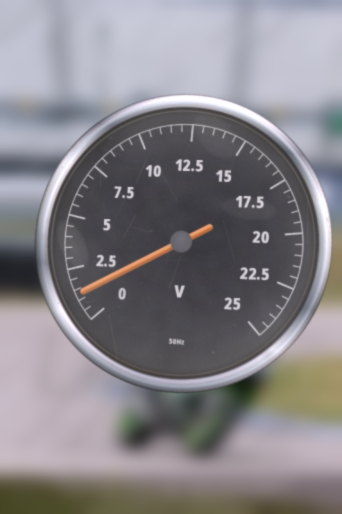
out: 1.25
